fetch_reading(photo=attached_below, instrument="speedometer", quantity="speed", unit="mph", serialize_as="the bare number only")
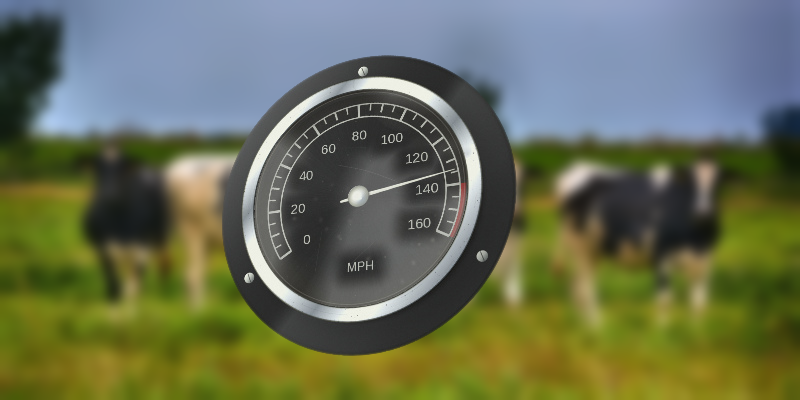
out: 135
